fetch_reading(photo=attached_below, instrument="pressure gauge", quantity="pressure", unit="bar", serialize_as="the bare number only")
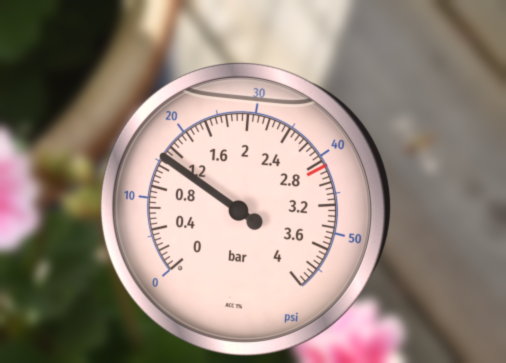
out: 1.1
